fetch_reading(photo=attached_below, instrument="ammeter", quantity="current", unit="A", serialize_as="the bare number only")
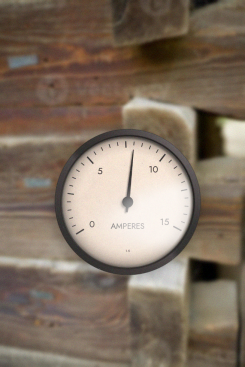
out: 8
